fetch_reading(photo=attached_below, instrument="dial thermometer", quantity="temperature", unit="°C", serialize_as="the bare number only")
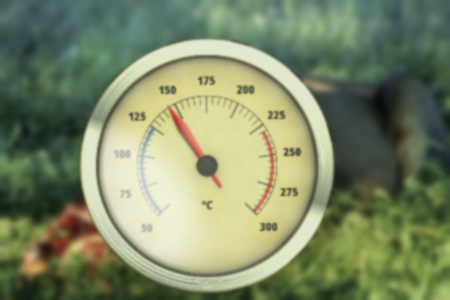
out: 145
